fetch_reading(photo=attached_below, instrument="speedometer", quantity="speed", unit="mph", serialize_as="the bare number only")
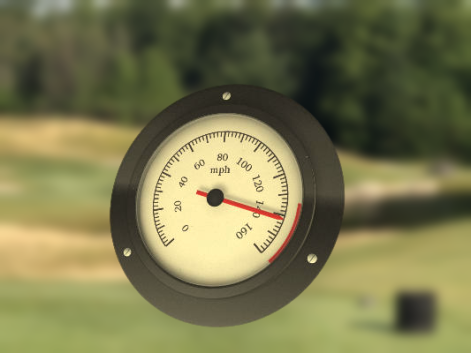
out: 142
